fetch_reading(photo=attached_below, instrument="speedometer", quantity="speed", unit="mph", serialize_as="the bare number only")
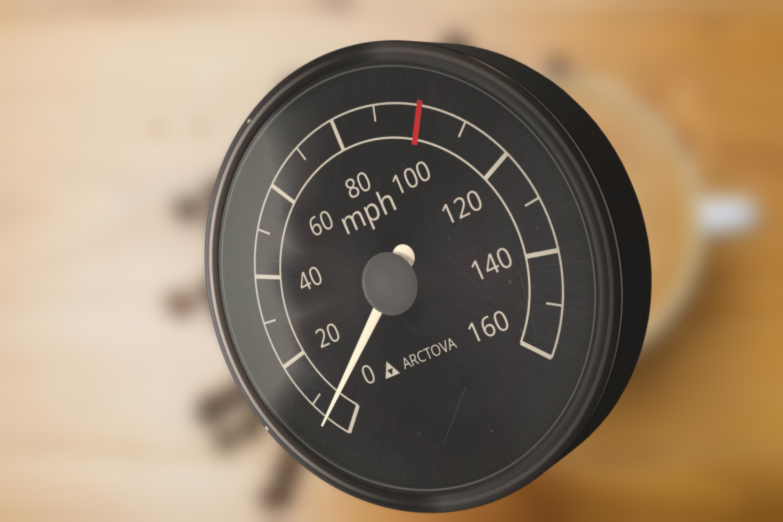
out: 5
